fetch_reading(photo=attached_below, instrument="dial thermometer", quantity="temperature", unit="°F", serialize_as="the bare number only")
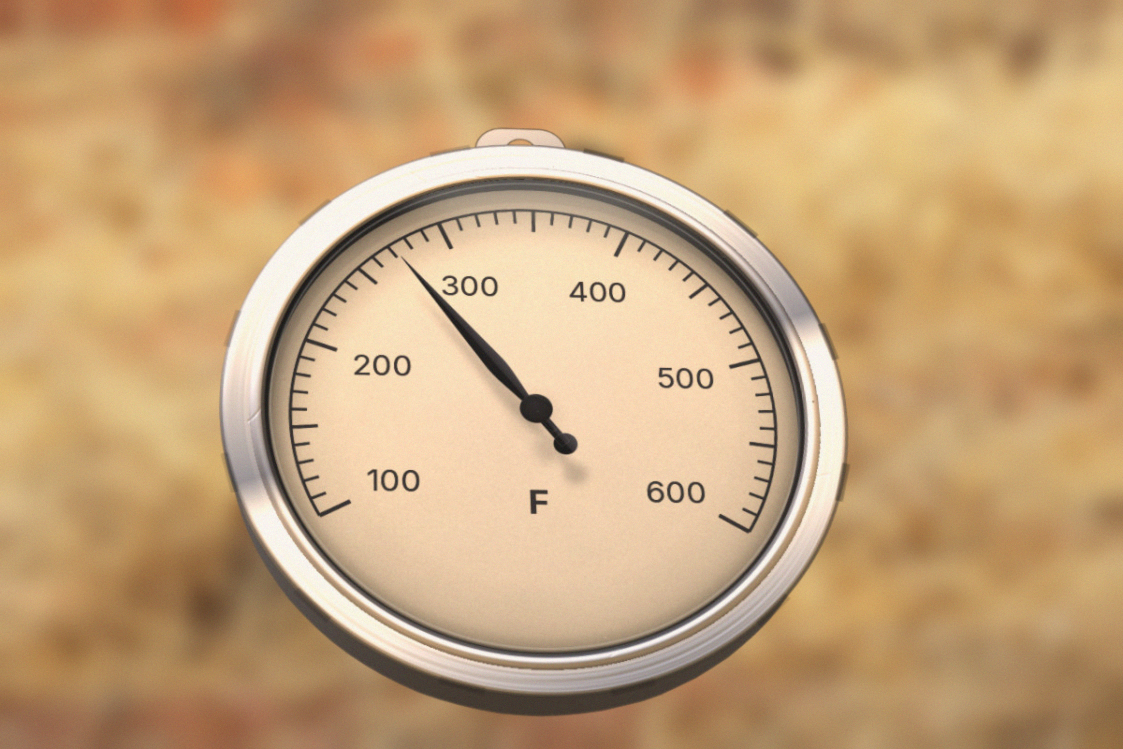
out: 270
